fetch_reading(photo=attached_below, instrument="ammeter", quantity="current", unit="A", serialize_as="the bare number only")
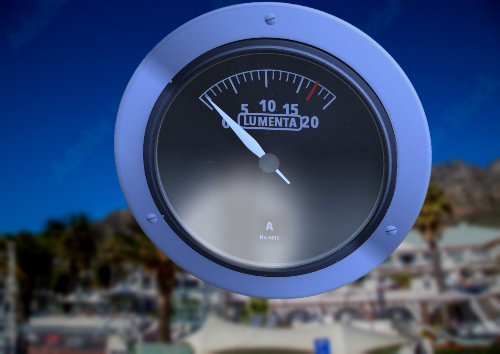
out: 1
